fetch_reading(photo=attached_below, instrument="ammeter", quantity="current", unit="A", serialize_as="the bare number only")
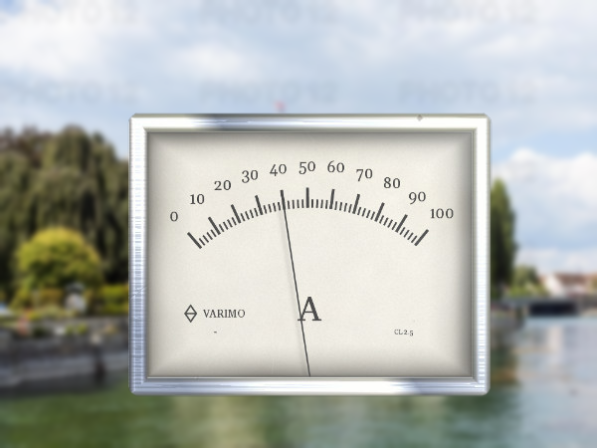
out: 40
